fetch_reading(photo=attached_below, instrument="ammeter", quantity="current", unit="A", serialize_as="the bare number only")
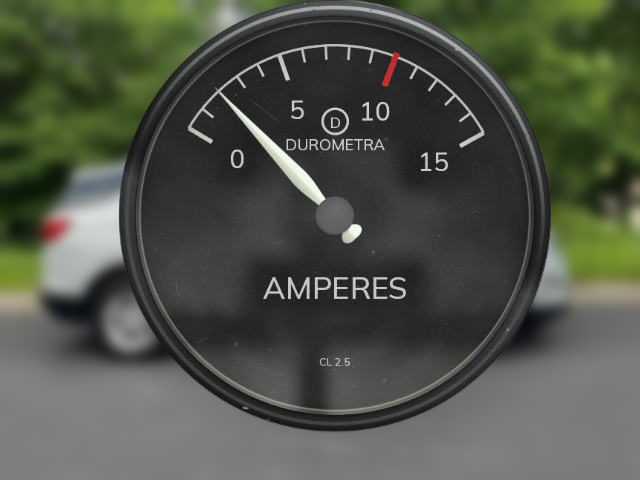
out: 2
